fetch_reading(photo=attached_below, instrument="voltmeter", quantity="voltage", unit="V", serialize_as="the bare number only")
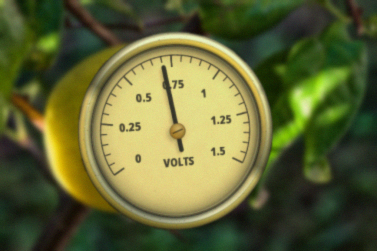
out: 0.7
